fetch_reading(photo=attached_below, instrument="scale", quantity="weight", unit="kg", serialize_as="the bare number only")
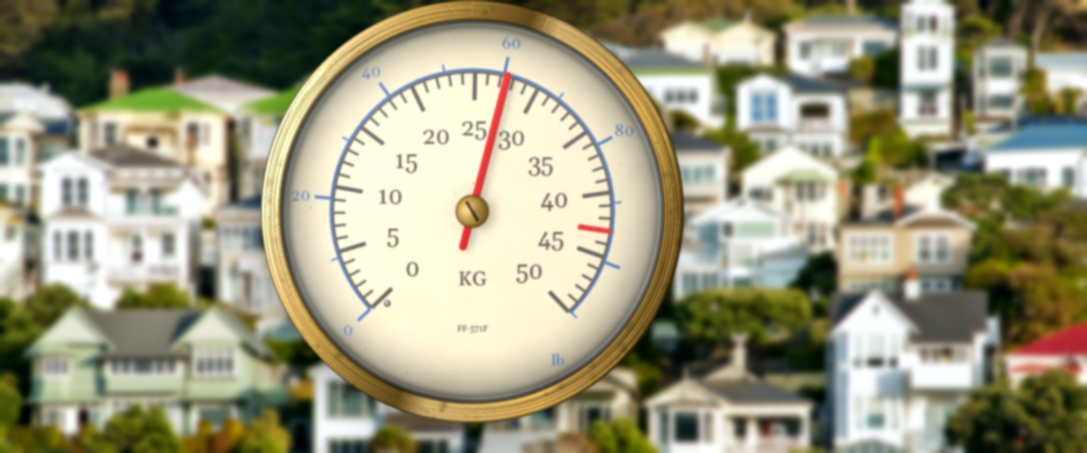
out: 27.5
